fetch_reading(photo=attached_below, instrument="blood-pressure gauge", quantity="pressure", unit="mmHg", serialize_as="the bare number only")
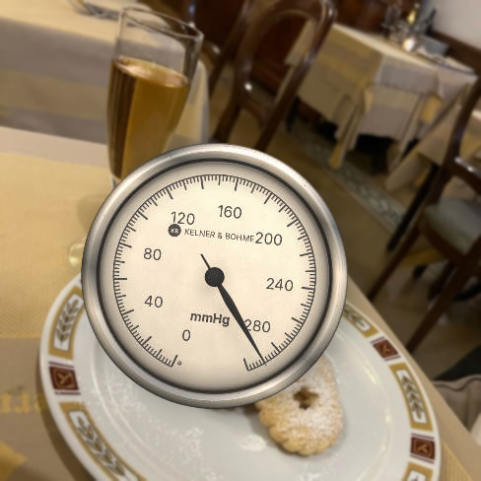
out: 290
